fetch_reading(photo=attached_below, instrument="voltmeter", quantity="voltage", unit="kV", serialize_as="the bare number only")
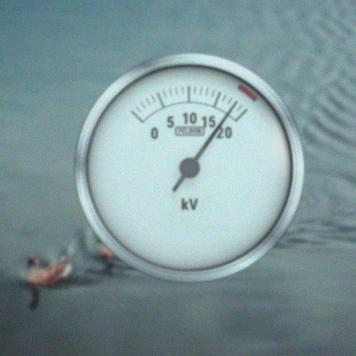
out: 18
